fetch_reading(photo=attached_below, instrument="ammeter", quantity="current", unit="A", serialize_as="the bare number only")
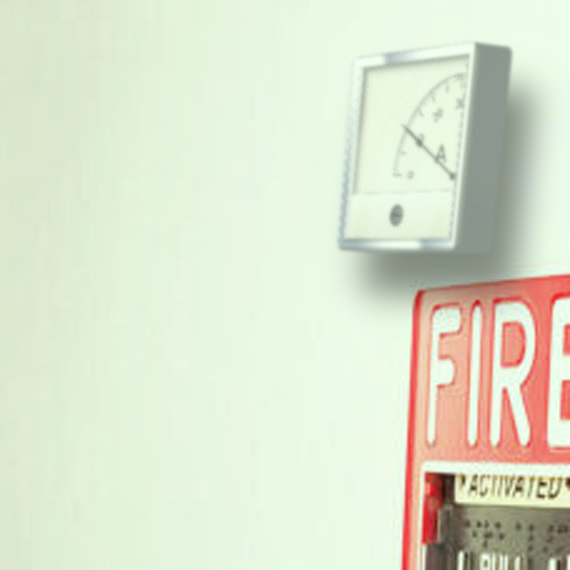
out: 10
